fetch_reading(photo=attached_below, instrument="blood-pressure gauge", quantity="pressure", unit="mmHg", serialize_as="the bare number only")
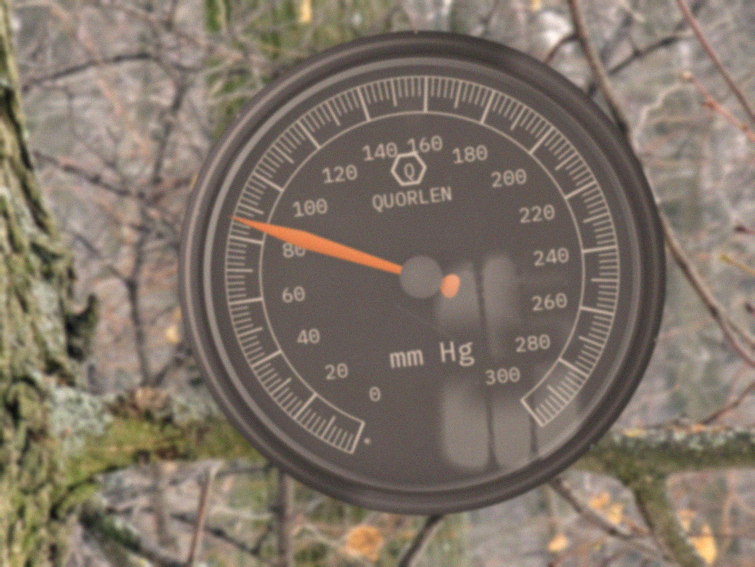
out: 86
